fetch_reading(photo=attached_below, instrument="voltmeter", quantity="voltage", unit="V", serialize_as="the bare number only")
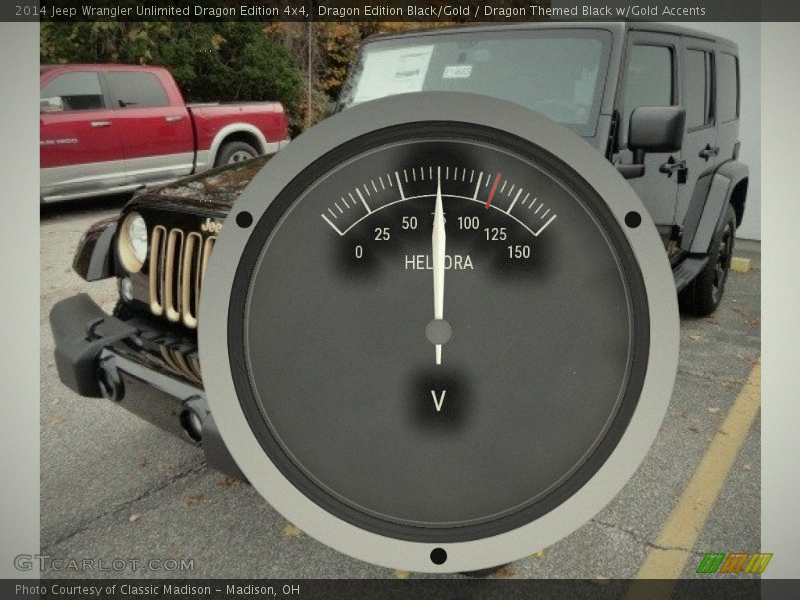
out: 75
